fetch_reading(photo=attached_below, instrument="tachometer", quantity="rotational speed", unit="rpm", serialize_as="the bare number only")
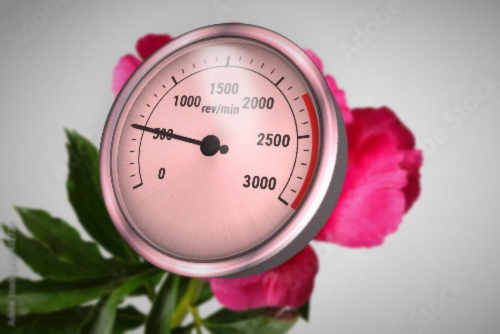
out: 500
